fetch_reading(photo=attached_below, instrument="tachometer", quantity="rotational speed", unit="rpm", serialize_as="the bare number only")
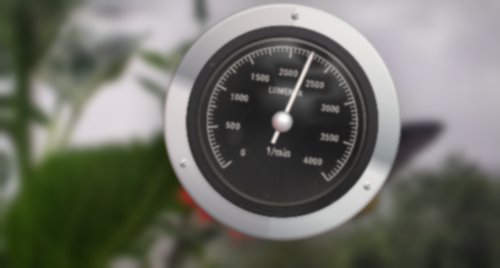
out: 2250
